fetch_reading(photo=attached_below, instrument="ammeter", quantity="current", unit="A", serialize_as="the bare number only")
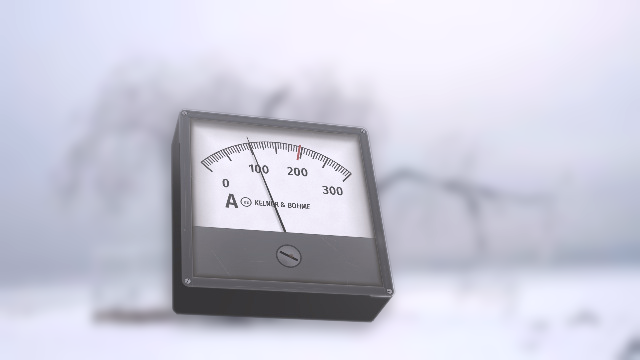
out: 100
